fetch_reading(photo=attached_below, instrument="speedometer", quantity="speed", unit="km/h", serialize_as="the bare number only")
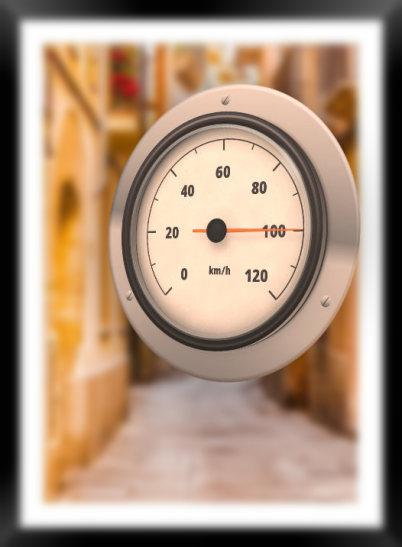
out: 100
